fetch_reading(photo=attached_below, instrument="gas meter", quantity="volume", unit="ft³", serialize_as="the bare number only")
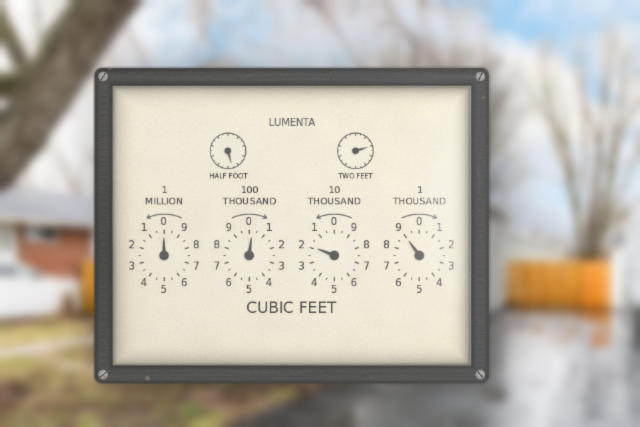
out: 1900
